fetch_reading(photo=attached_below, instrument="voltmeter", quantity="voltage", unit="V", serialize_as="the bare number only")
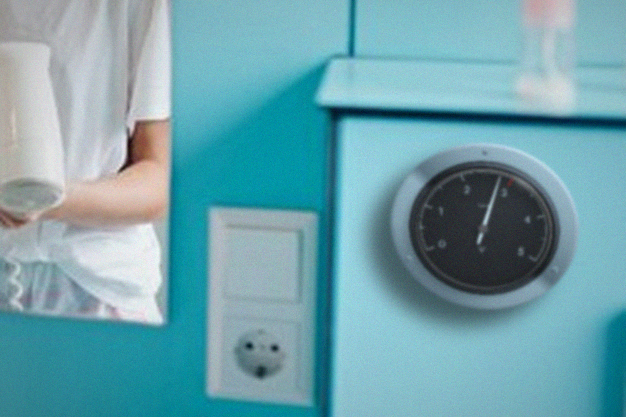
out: 2.75
